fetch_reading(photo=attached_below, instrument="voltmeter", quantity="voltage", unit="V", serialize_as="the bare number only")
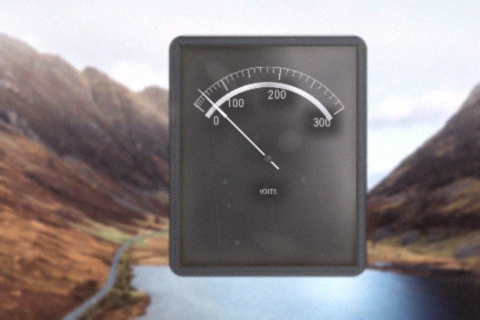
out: 50
